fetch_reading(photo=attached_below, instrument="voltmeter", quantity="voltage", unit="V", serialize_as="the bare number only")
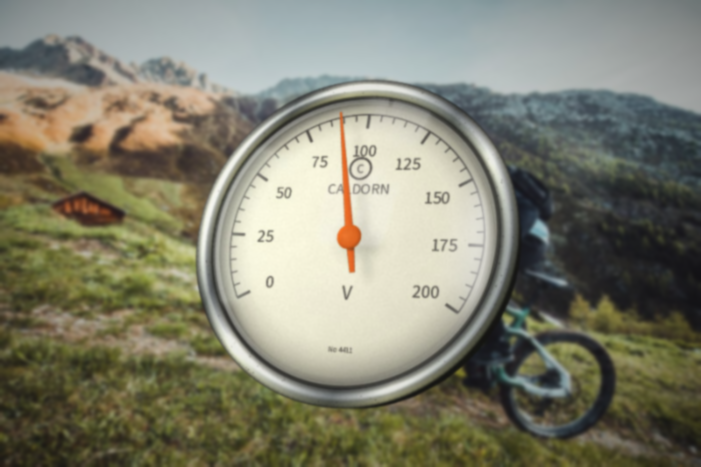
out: 90
